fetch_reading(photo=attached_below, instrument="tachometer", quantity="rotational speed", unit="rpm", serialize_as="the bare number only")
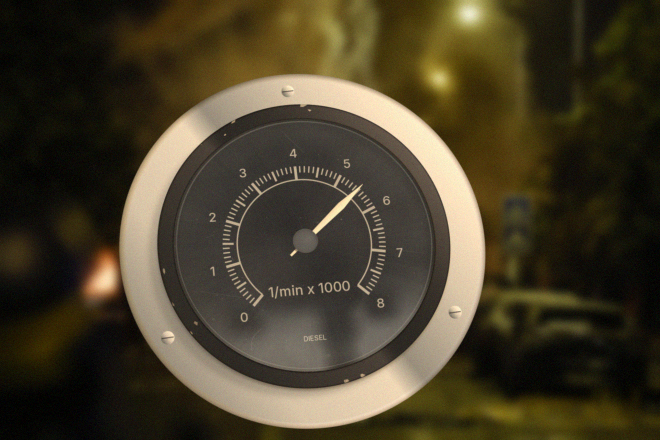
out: 5500
